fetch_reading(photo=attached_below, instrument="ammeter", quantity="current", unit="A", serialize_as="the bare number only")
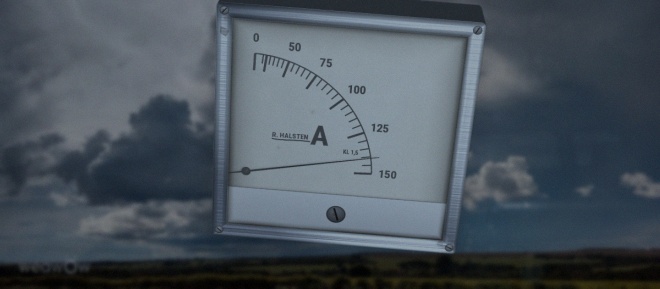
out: 140
